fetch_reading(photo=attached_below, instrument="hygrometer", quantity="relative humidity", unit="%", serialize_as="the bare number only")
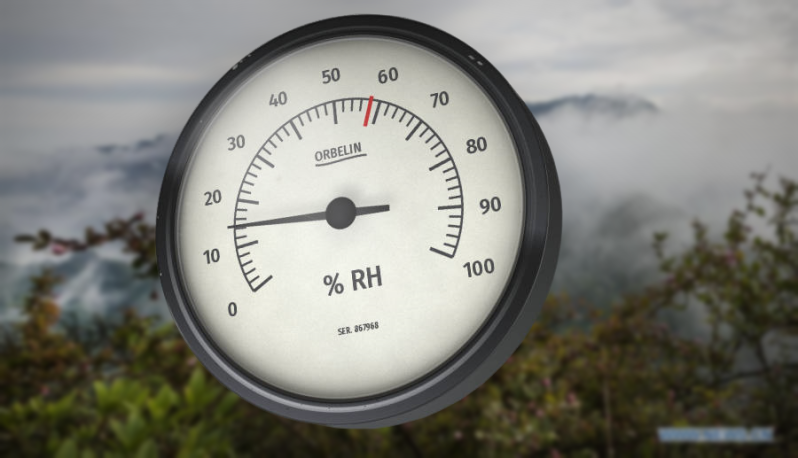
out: 14
